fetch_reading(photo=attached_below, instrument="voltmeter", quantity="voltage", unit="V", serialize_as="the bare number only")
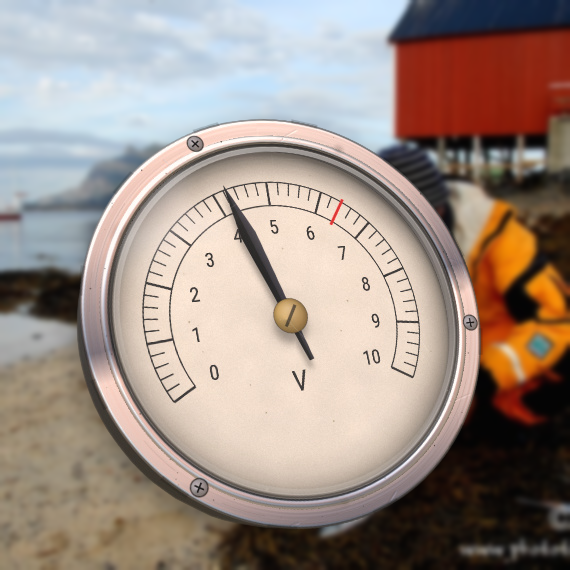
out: 4.2
